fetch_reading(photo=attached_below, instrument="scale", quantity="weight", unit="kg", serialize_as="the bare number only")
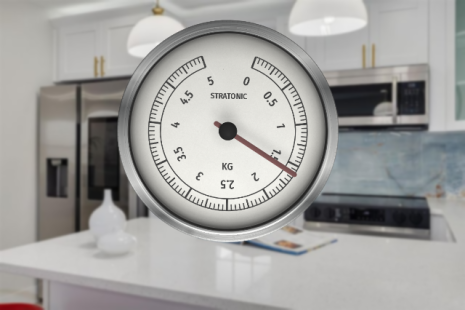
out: 1.6
